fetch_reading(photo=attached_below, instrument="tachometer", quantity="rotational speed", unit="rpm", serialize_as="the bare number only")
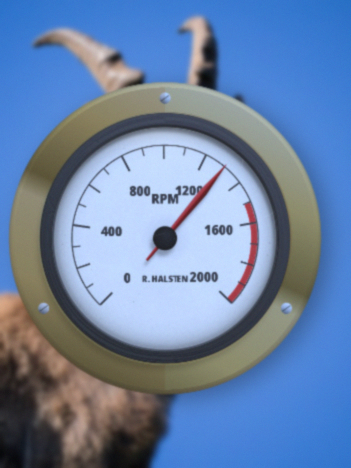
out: 1300
